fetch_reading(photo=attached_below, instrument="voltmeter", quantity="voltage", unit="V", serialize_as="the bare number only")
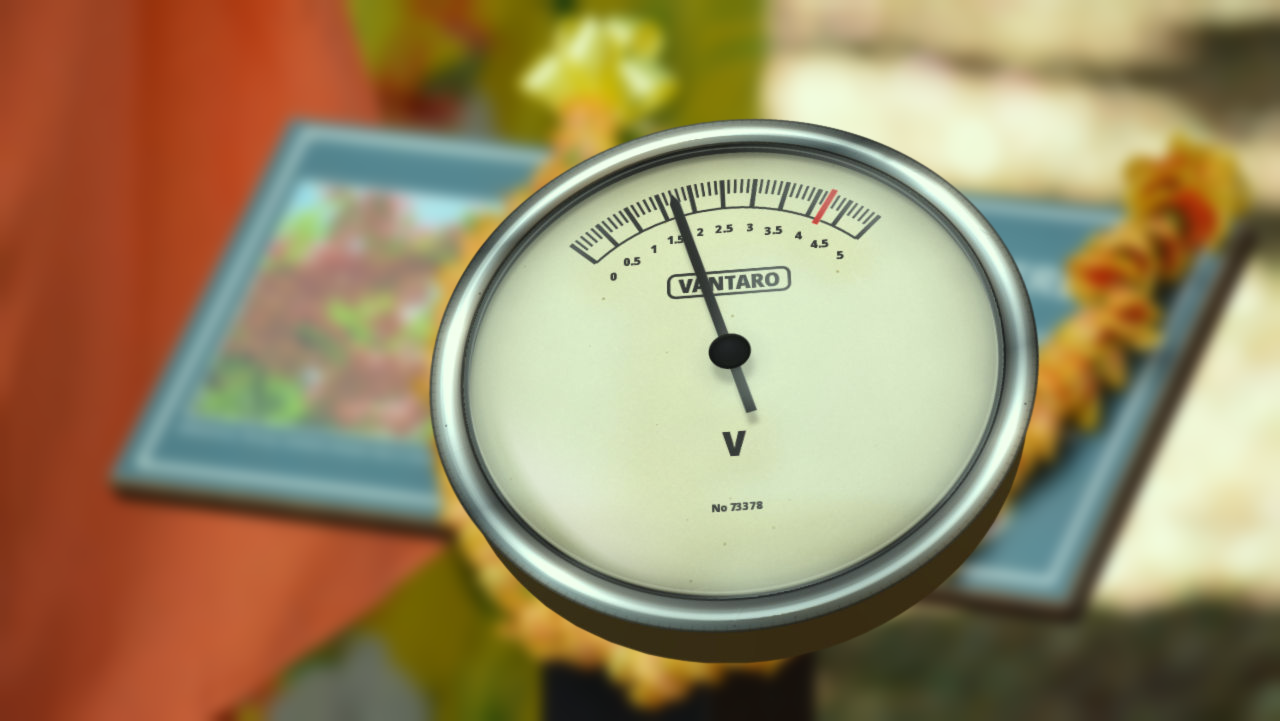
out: 1.7
